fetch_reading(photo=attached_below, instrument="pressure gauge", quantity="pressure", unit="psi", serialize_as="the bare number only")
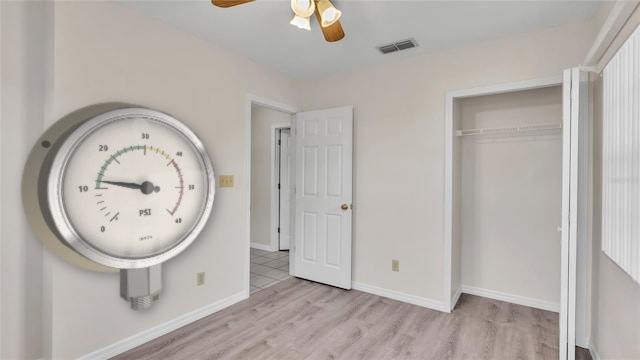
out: 12
